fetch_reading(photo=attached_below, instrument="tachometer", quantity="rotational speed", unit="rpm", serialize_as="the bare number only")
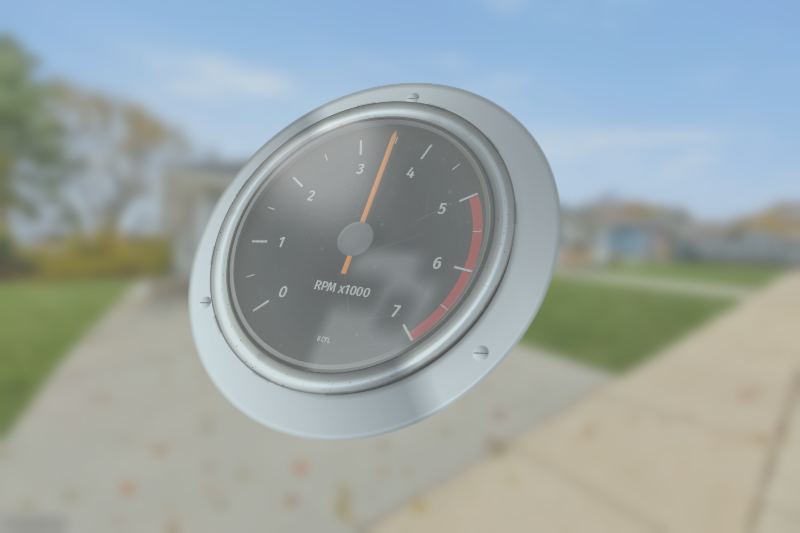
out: 3500
